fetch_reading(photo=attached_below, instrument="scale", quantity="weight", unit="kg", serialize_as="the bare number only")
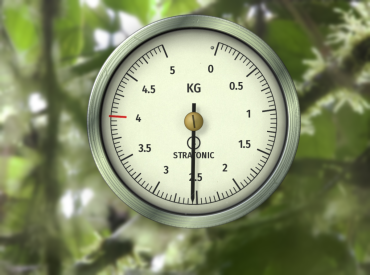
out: 2.55
